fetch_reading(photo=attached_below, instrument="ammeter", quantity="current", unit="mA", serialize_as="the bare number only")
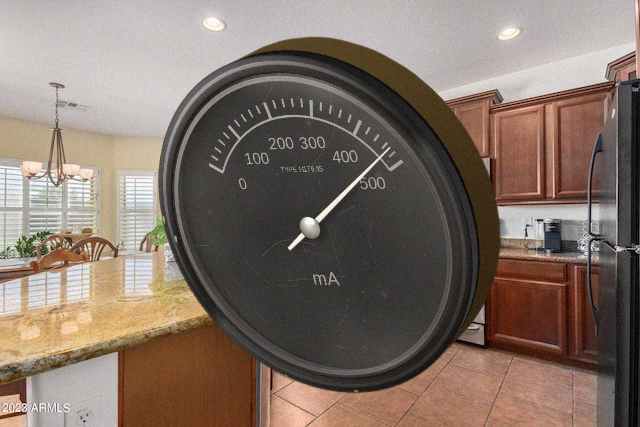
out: 470
